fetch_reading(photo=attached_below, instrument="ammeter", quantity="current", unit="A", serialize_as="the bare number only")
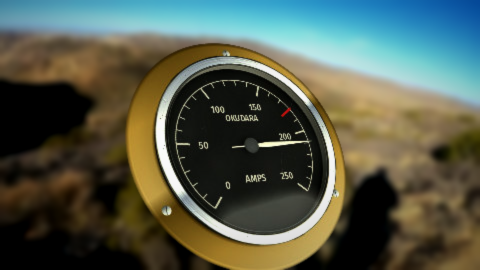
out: 210
